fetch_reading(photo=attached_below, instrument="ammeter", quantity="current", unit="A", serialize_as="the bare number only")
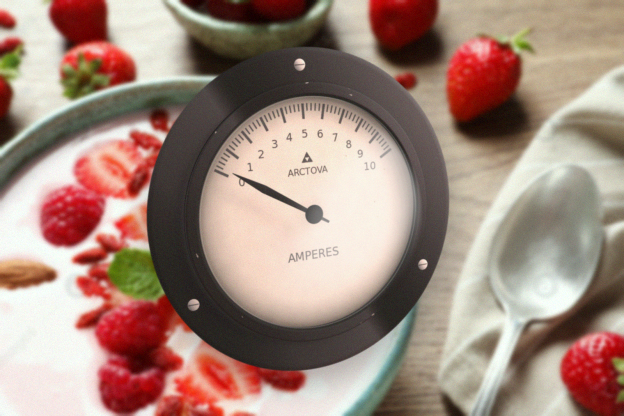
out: 0.2
